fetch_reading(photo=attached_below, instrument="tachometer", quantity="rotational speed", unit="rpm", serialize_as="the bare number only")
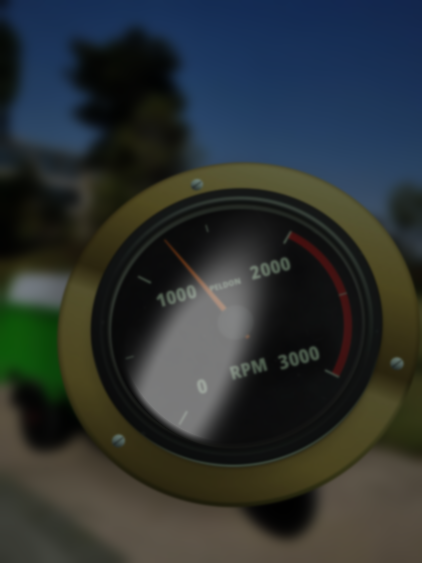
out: 1250
